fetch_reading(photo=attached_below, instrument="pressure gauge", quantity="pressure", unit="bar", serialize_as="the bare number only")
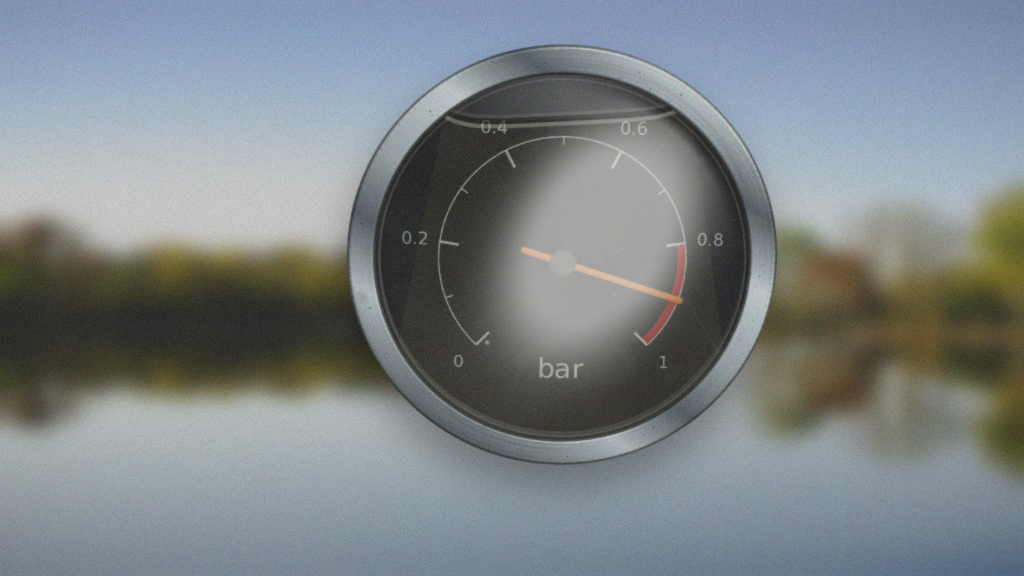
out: 0.9
